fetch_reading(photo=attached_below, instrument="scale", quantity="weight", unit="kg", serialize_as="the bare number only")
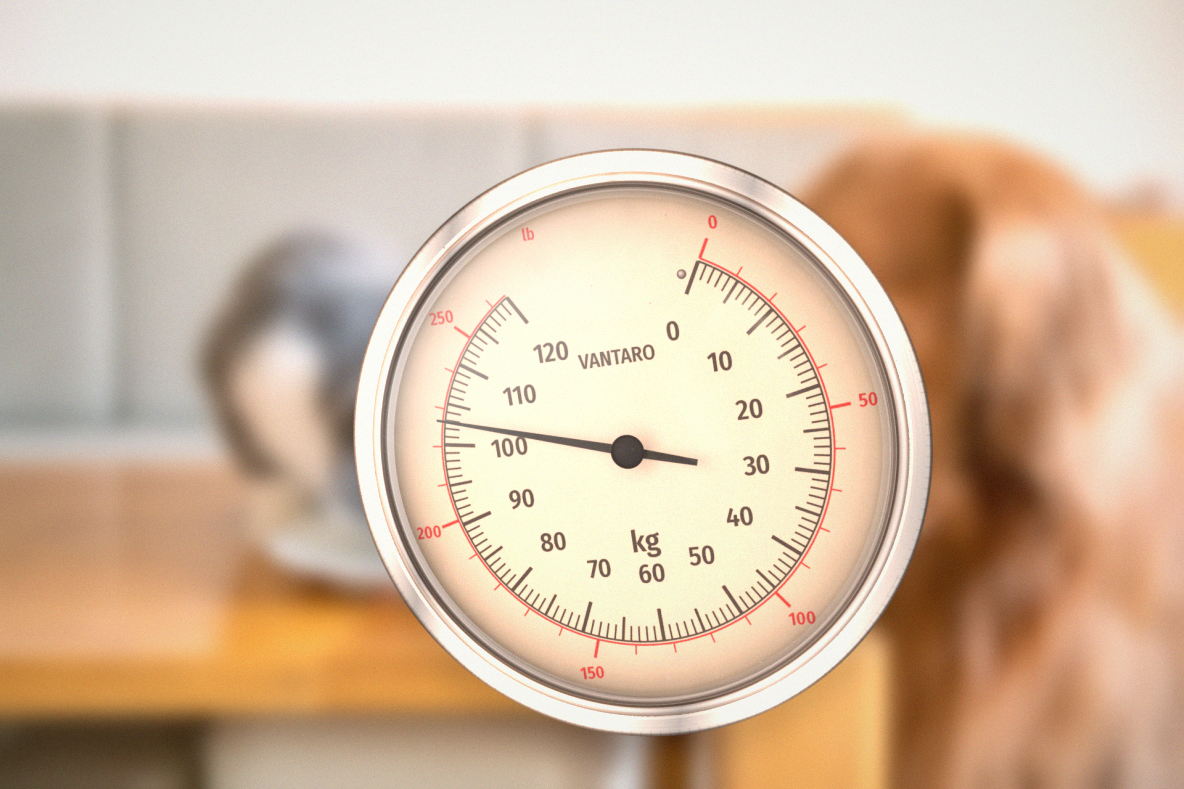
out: 103
